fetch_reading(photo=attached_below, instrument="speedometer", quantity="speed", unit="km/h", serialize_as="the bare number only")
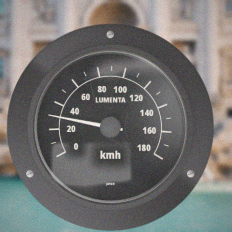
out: 30
